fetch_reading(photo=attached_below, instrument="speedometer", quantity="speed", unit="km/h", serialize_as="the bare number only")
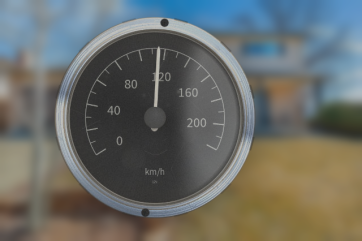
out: 115
